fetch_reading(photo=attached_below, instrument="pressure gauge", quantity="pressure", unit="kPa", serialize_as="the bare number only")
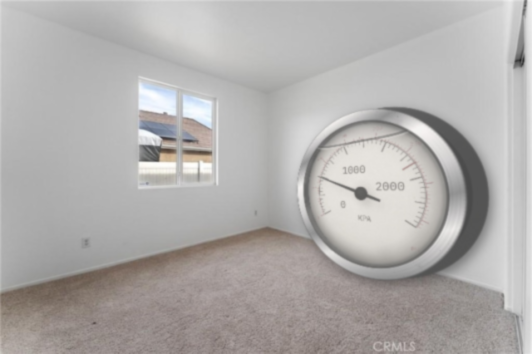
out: 500
